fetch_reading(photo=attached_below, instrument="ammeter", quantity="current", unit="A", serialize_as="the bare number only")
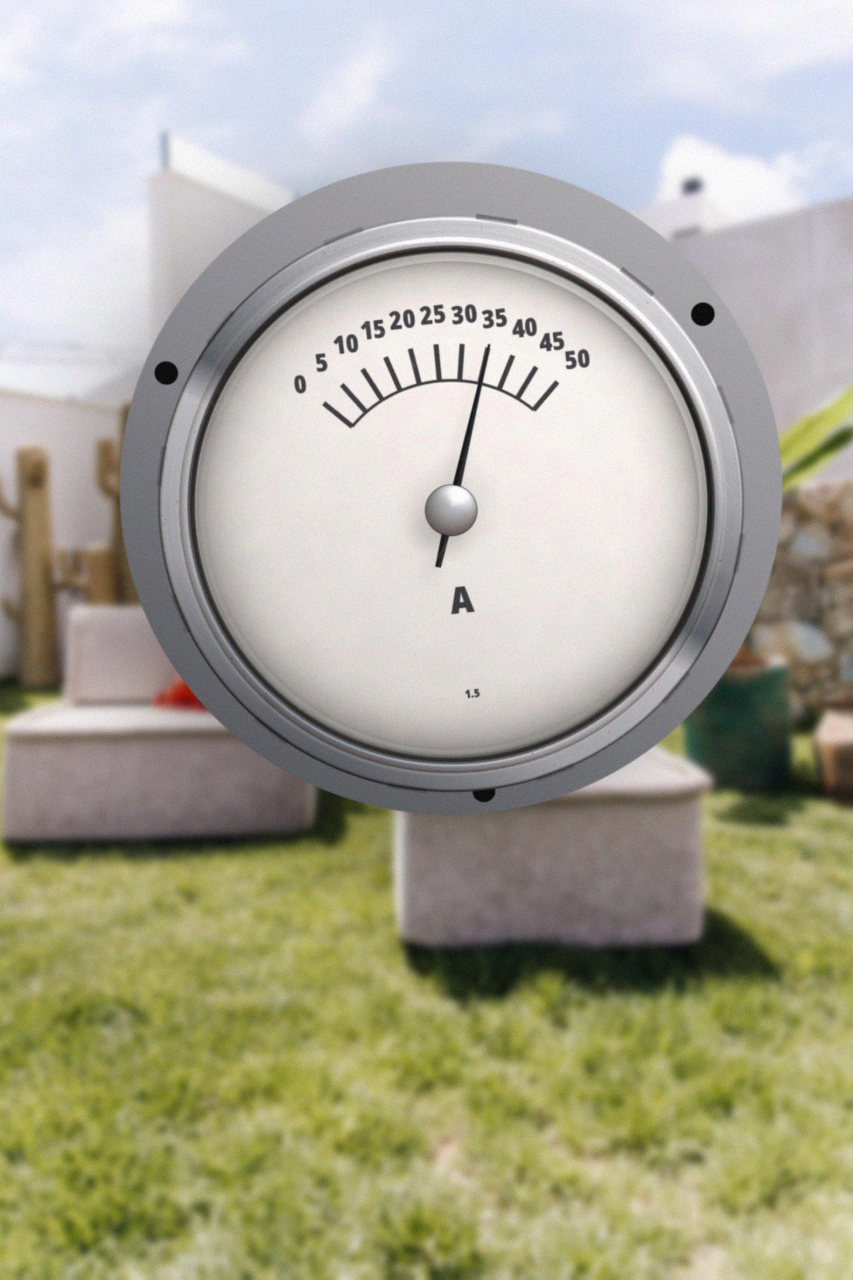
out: 35
